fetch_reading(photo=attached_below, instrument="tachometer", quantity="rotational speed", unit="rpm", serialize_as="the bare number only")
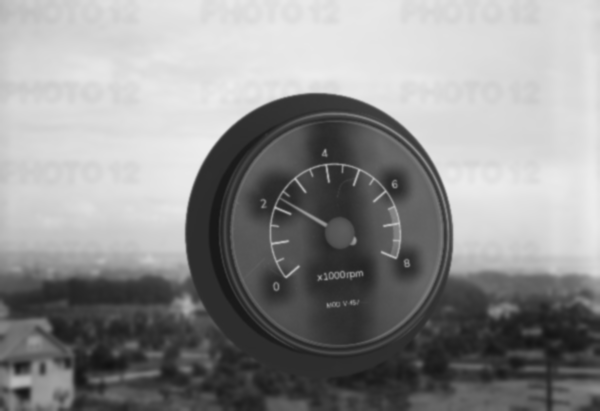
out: 2250
